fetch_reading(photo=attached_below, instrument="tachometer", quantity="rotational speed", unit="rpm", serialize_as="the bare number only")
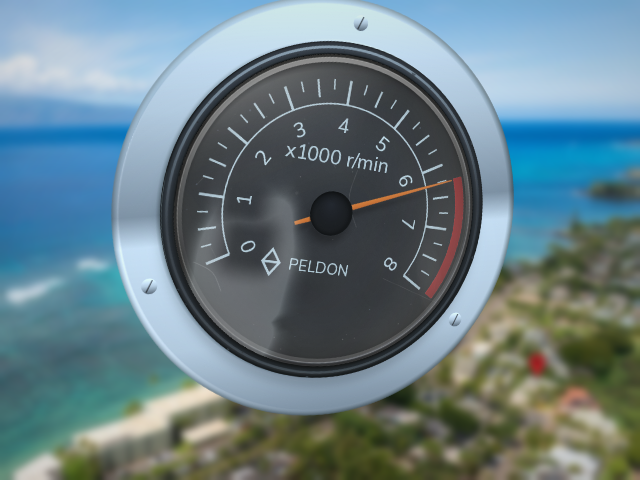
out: 6250
